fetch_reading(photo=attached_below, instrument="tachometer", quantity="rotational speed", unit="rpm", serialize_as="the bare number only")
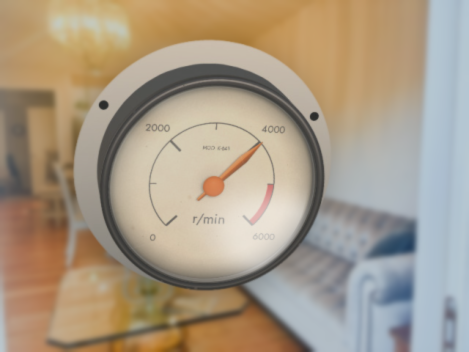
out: 4000
